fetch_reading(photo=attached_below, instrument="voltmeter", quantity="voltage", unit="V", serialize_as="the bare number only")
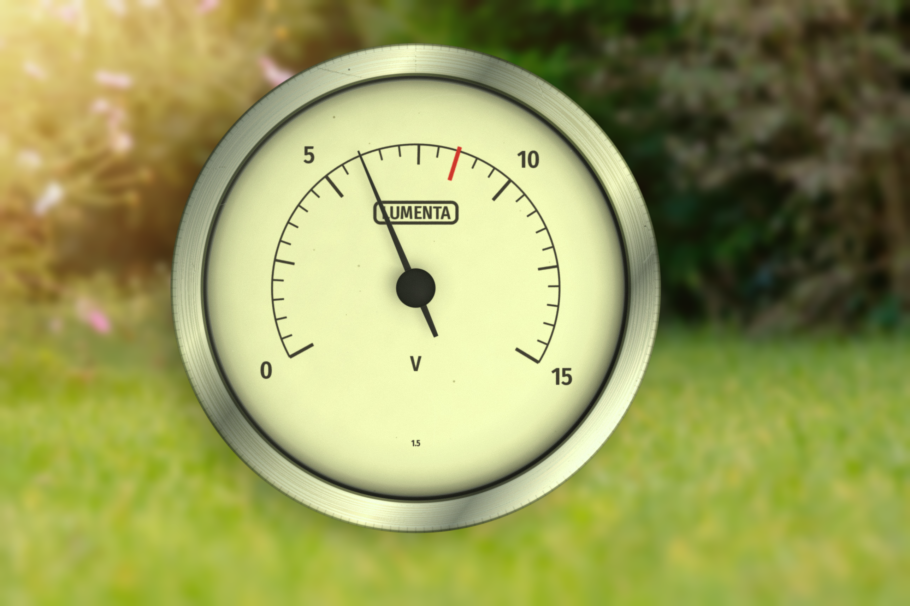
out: 6
